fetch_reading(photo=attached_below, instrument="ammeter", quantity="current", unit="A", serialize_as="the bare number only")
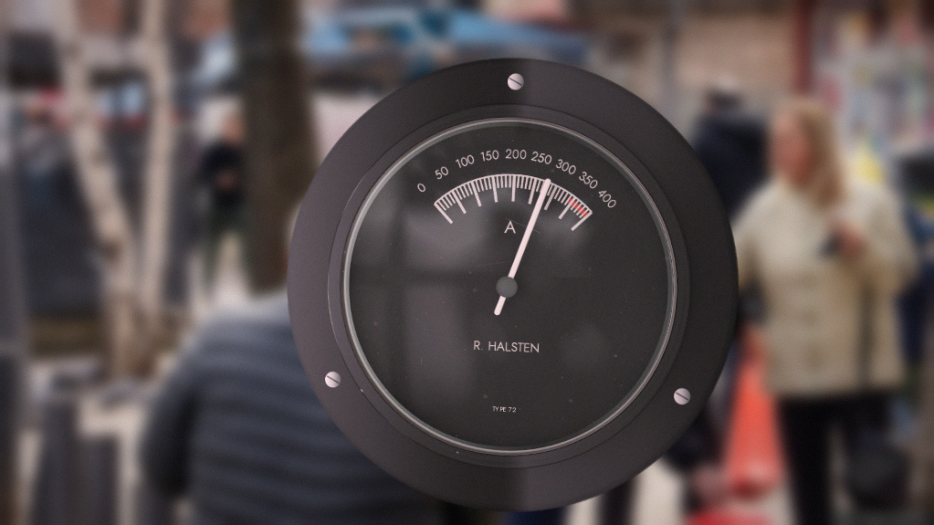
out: 280
